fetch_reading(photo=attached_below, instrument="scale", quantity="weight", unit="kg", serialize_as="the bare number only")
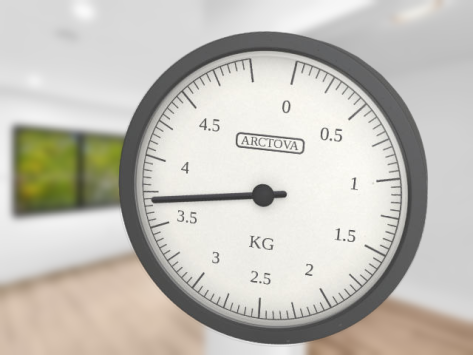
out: 3.7
